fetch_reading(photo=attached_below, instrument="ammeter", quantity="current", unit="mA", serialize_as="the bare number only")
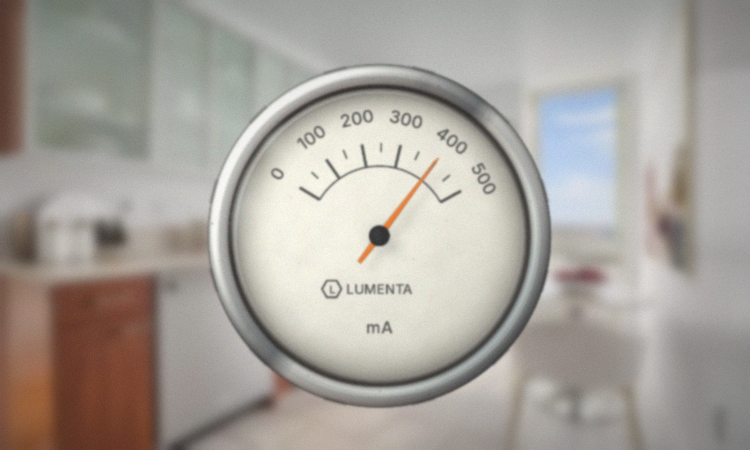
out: 400
